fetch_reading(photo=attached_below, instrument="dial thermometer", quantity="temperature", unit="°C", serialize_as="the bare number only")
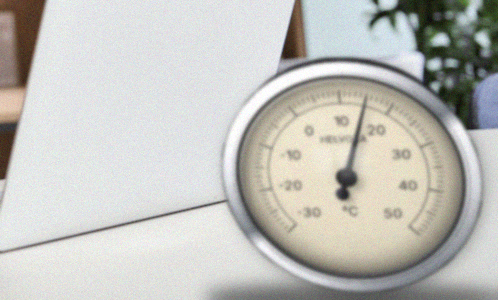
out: 15
